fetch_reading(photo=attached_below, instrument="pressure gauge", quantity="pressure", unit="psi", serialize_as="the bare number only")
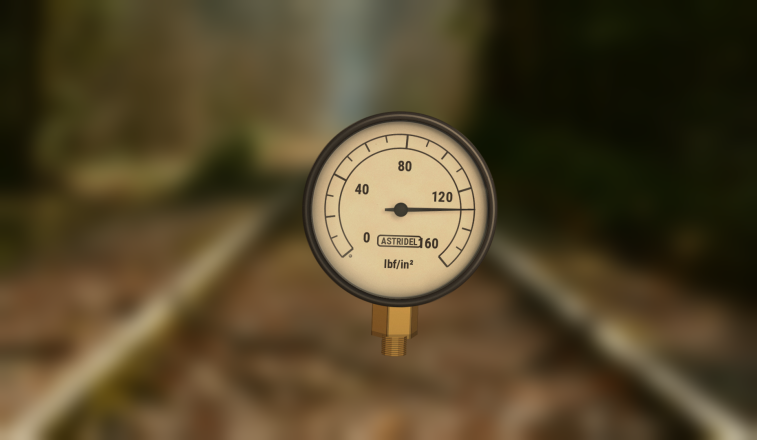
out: 130
